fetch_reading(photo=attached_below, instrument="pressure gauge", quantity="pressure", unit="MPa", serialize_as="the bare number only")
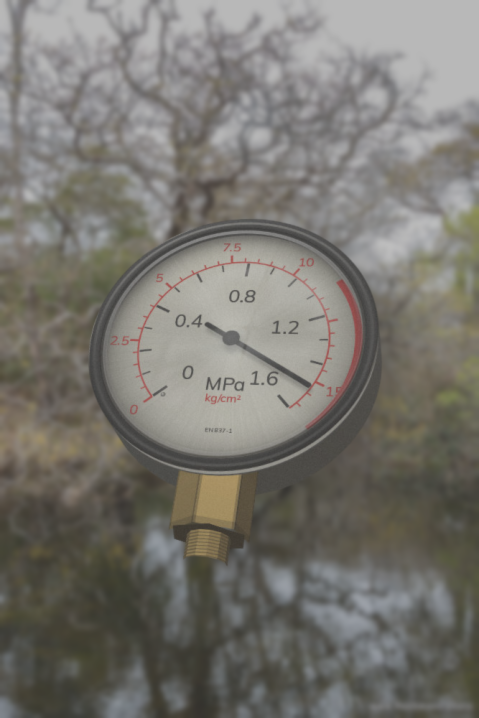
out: 1.5
